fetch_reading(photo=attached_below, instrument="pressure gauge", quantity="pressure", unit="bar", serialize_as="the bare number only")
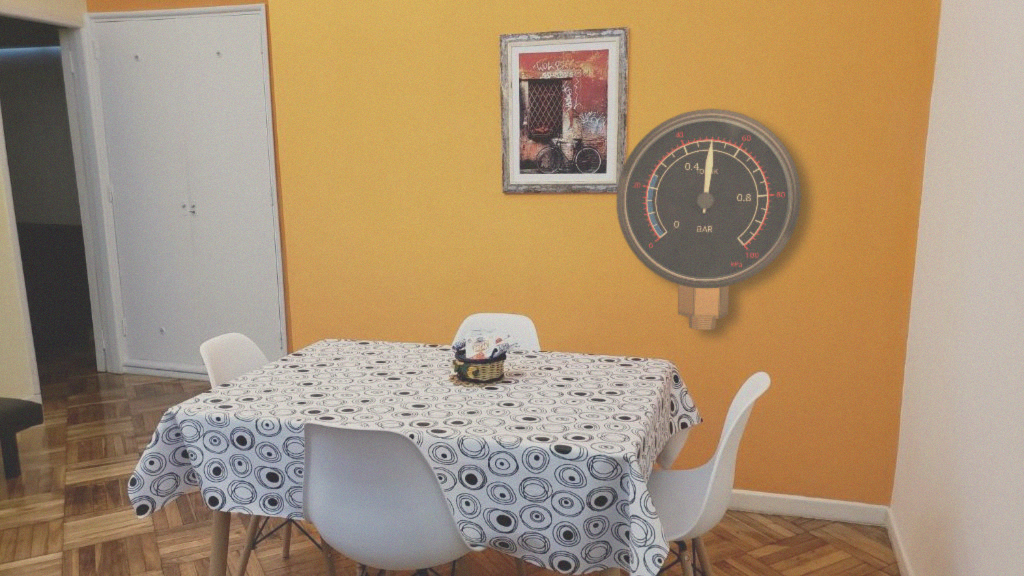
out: 0.5
